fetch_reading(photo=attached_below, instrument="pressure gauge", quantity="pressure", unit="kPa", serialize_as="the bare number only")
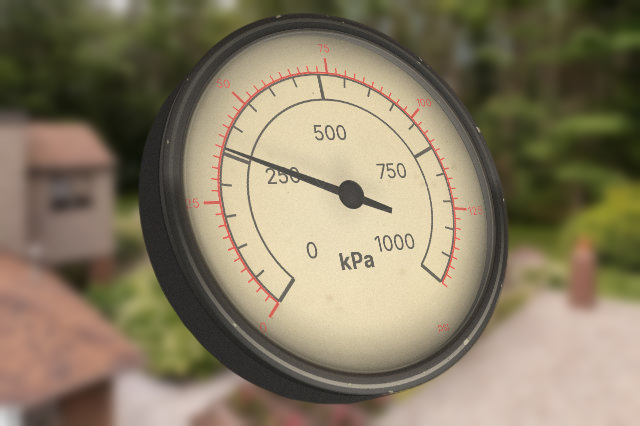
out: 250
